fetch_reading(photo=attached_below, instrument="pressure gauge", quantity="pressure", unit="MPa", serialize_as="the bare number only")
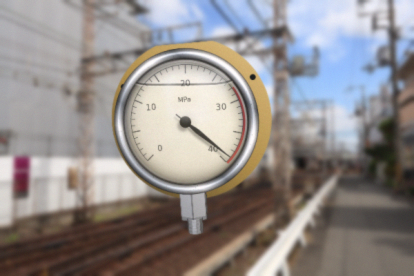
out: 39
